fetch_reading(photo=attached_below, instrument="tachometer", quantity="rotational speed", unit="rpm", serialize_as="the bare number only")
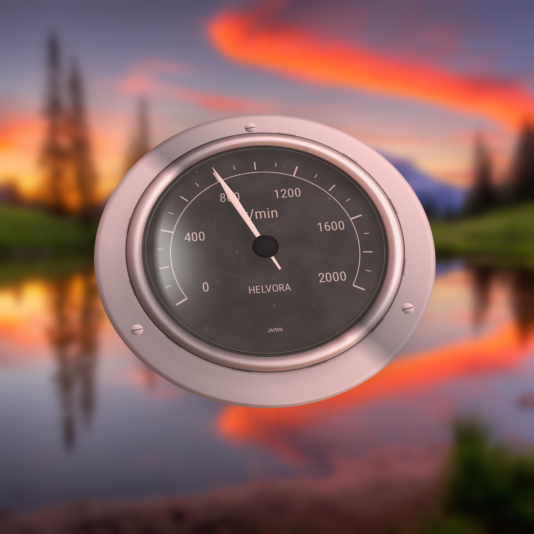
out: 800
